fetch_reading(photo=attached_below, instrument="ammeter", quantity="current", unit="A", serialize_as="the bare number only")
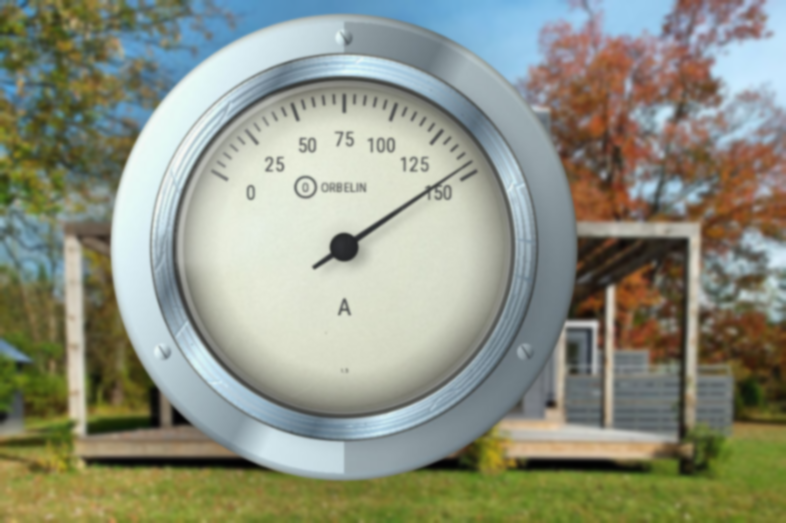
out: 145
